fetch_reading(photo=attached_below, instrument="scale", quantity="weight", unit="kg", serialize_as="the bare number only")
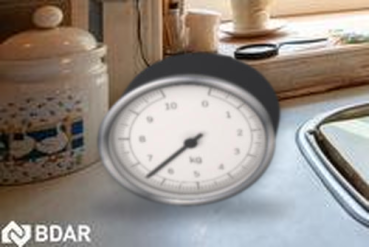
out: 6.5
